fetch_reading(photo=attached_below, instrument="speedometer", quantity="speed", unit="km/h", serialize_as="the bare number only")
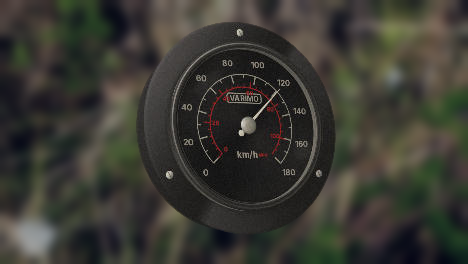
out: 120
